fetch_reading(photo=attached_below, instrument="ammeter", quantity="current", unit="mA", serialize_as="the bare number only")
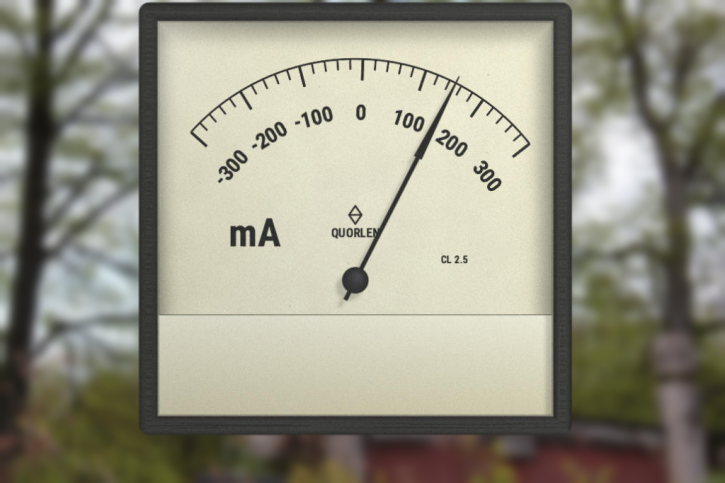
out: 150
